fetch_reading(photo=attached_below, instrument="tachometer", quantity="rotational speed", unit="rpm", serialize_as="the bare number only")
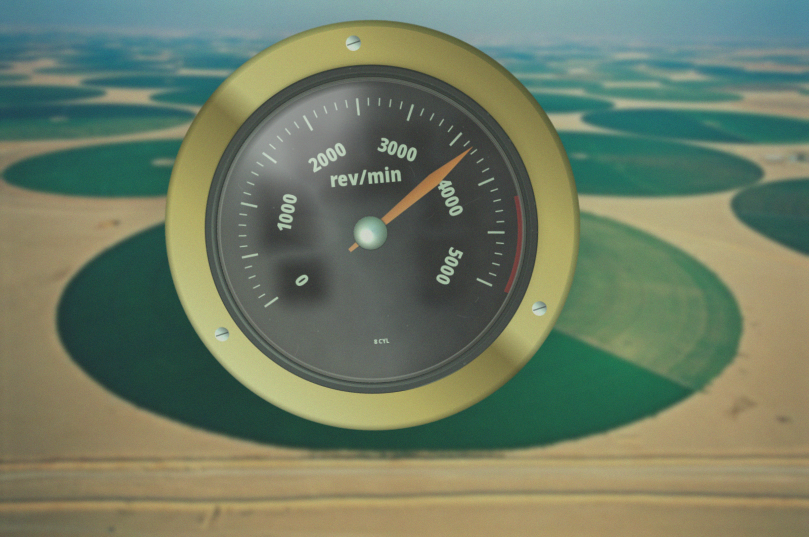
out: 3650
